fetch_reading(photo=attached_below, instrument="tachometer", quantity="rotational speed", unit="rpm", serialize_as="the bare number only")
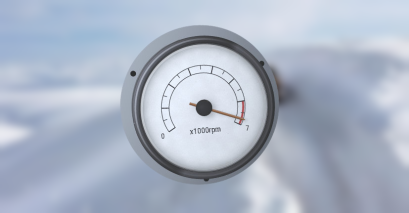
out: 6750
